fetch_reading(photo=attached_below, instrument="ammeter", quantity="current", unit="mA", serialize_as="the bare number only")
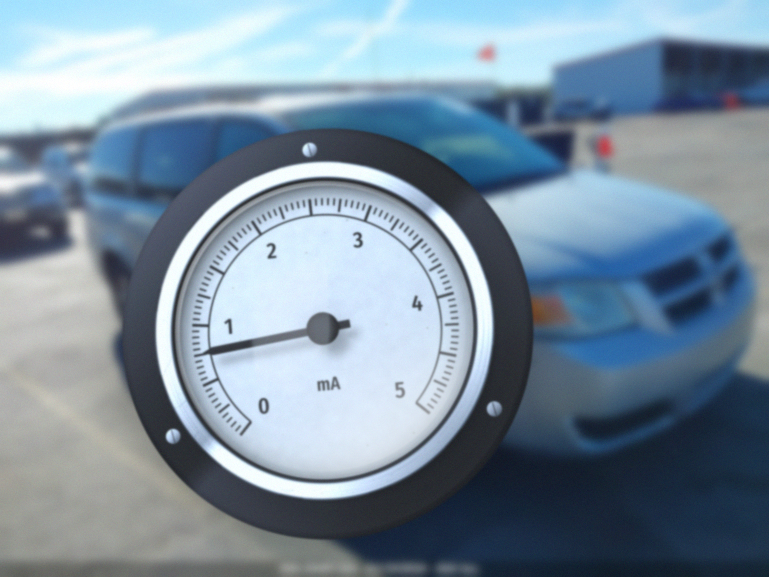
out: 0.75
